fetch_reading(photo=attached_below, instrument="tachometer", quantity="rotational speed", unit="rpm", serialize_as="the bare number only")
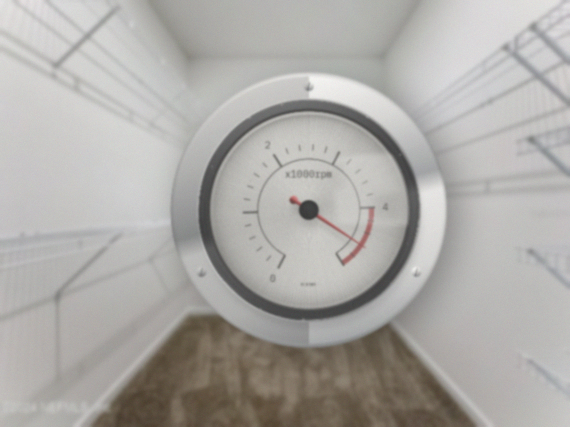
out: 4600
